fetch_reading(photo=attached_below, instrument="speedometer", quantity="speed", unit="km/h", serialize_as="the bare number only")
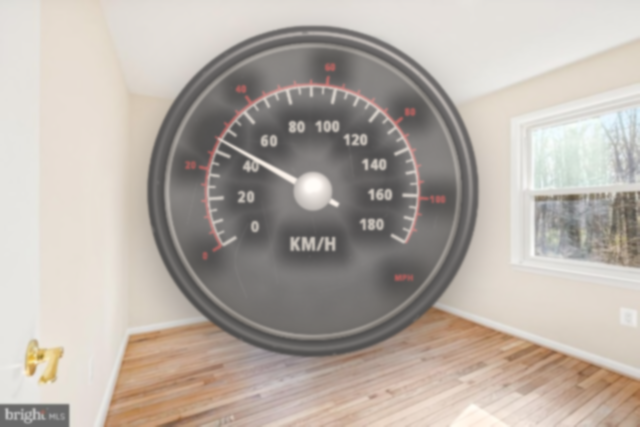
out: 45
